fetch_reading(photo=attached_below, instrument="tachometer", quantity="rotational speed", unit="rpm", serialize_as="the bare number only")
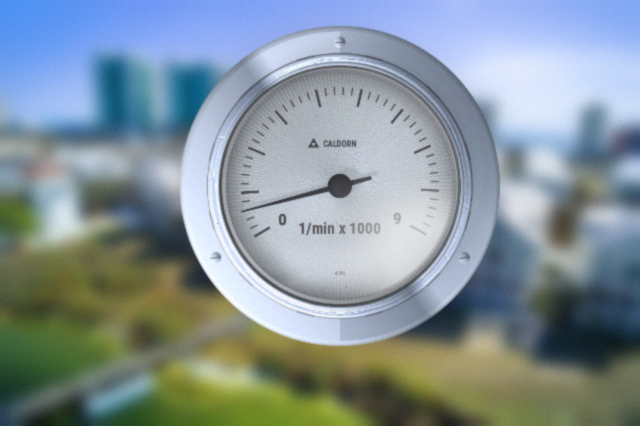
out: 600
